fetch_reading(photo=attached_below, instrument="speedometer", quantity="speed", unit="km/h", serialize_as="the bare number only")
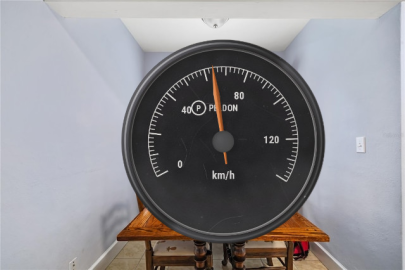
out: 64
